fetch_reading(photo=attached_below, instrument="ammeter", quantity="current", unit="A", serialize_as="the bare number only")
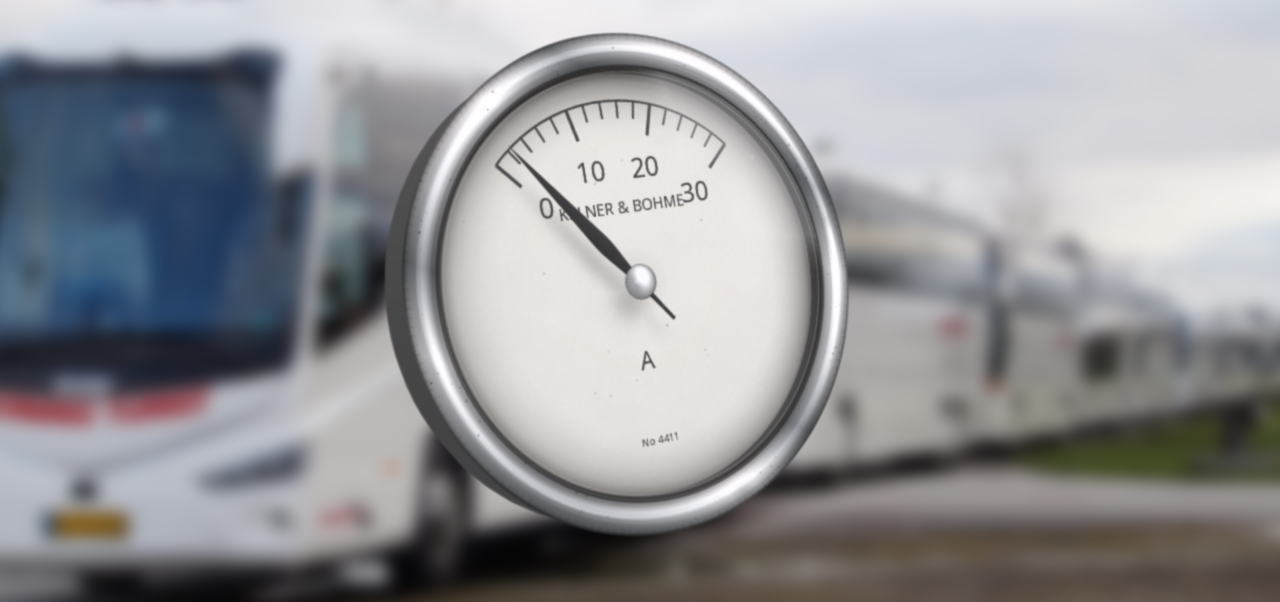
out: 2
